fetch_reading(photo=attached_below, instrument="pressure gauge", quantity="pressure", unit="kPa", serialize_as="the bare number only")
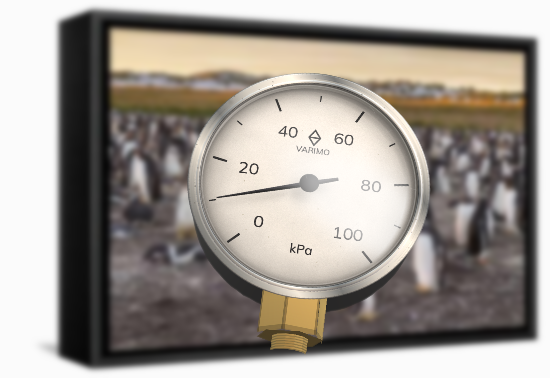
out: 10
